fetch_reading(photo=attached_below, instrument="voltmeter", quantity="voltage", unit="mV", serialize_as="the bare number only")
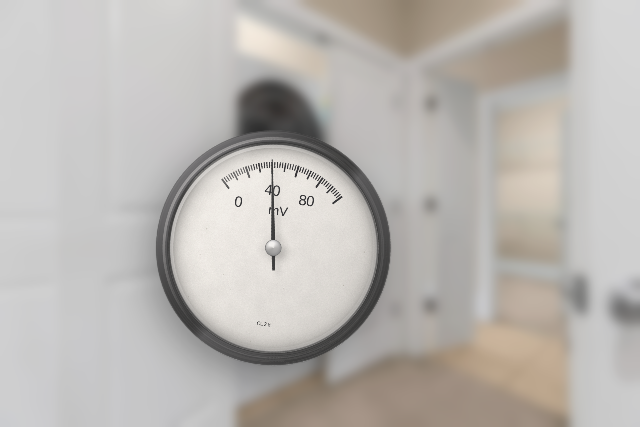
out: 40
